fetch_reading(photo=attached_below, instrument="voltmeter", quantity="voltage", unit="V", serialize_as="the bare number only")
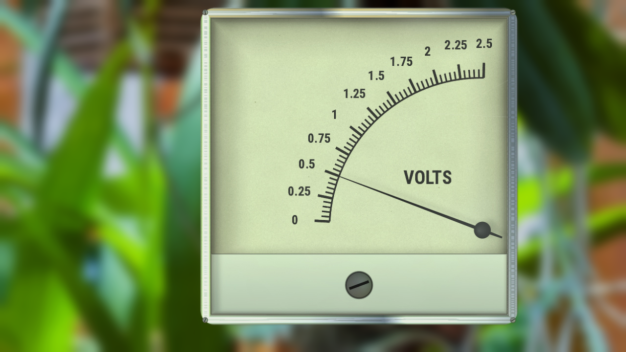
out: 0.5
